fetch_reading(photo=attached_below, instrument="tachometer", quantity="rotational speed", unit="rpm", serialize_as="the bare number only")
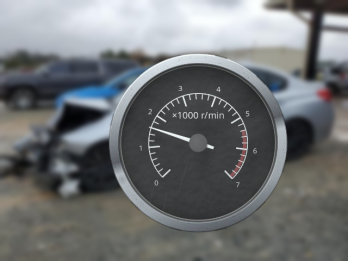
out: 1600
